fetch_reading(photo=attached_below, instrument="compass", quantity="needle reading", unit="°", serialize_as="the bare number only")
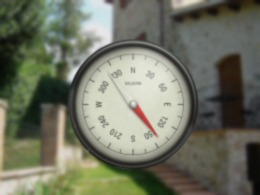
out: 142.5
